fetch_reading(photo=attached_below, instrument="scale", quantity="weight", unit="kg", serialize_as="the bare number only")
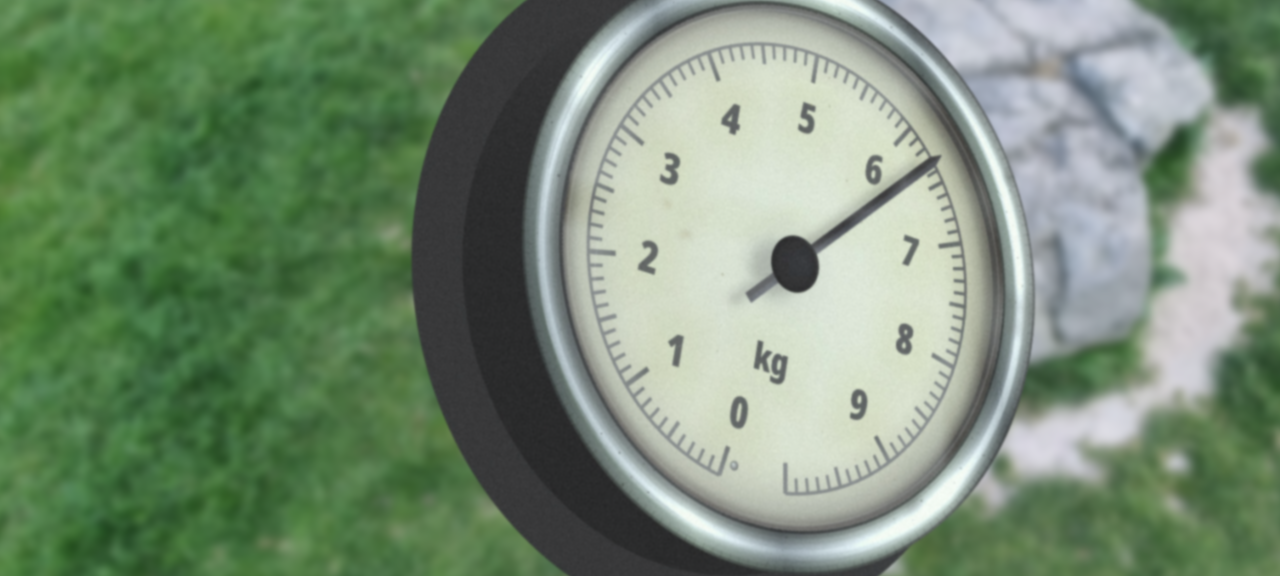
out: 6.3
